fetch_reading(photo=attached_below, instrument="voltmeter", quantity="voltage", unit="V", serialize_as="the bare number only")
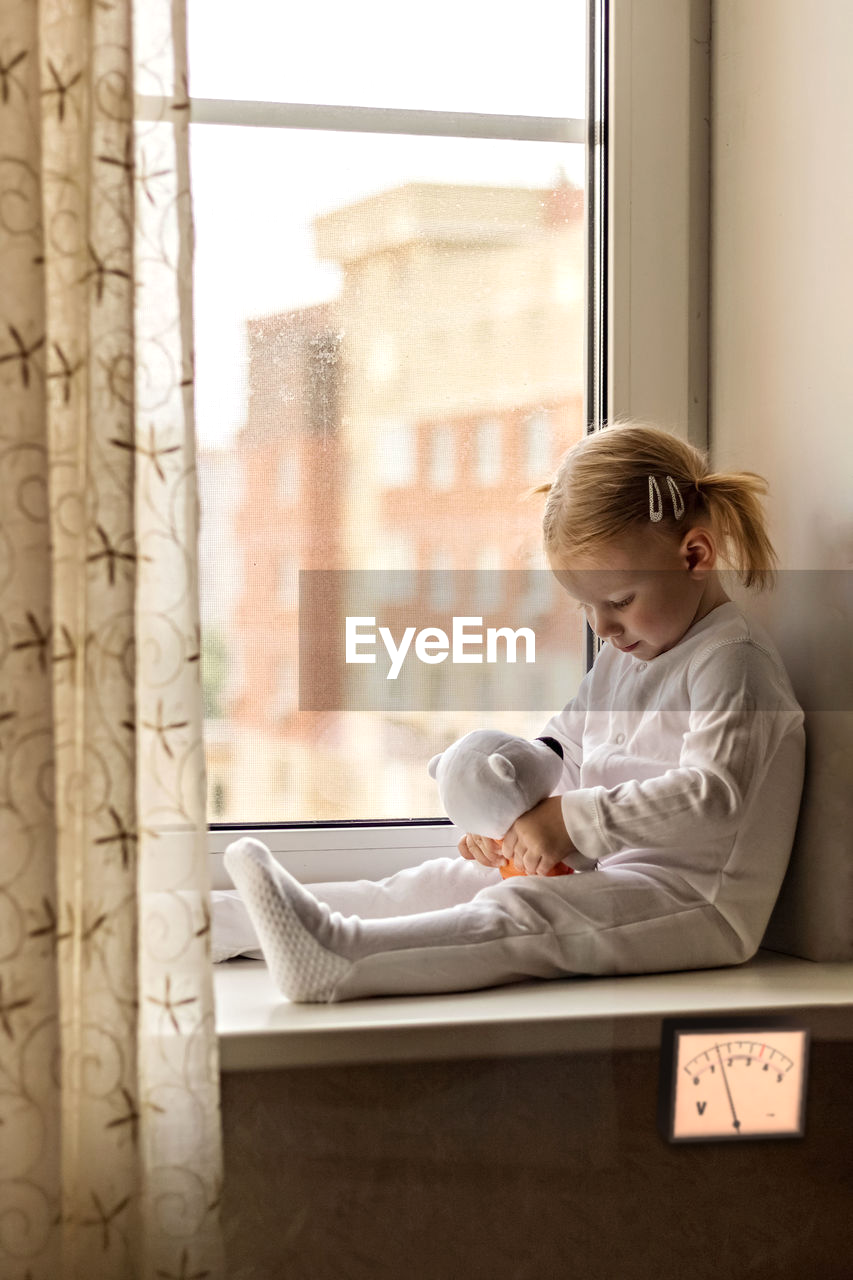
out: 1.5
